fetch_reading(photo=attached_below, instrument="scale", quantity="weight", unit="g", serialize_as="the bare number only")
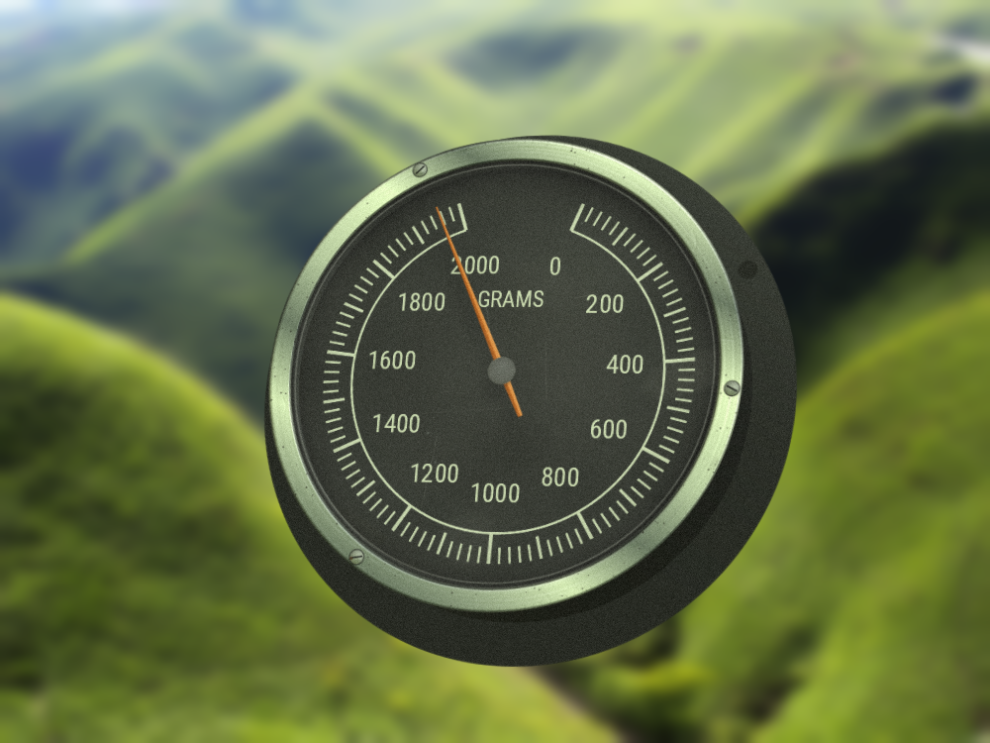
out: 1960
